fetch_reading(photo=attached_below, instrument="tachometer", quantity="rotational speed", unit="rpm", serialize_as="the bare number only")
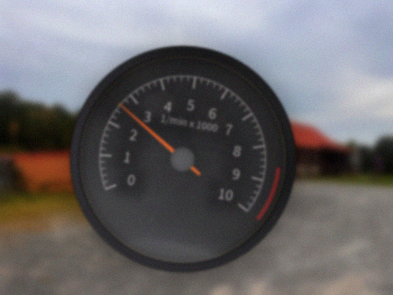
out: 2600
